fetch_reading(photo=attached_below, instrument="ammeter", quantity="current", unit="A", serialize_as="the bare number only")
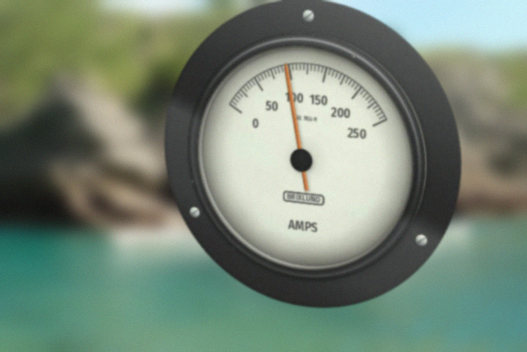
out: 100
